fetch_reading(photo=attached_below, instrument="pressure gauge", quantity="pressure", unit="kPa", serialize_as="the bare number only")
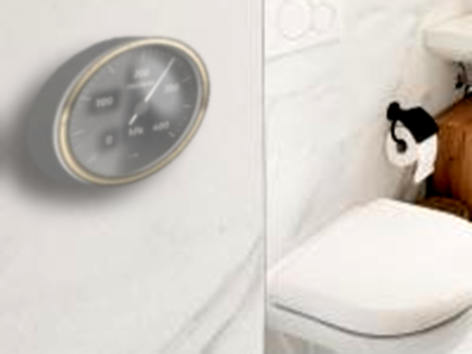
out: 250
